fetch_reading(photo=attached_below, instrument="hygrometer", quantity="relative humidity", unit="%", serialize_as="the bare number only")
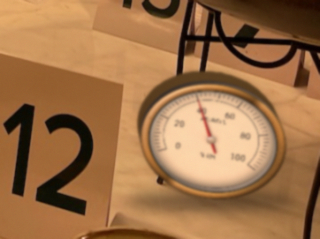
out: 40
